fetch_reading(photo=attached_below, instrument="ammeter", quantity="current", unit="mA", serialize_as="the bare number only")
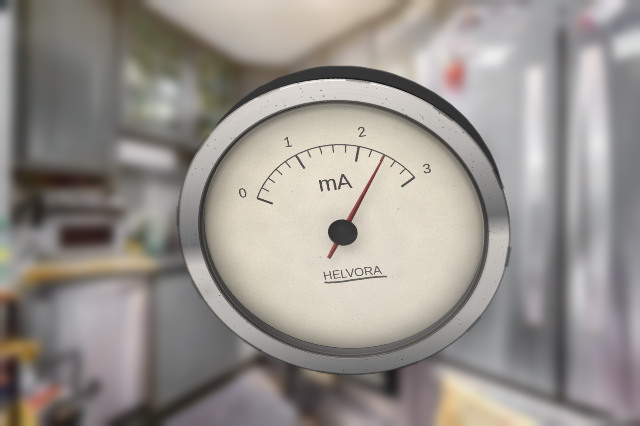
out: 2.4
